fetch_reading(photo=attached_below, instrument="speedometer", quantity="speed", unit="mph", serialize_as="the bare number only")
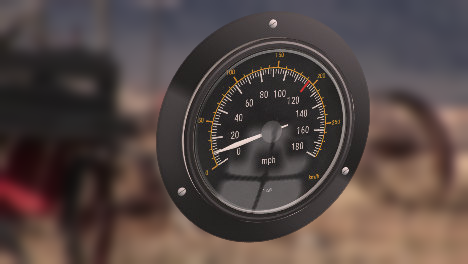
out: 10
